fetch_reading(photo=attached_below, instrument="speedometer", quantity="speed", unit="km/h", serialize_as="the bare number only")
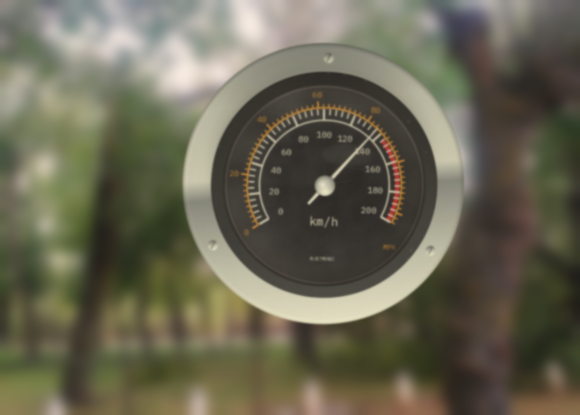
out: 136
